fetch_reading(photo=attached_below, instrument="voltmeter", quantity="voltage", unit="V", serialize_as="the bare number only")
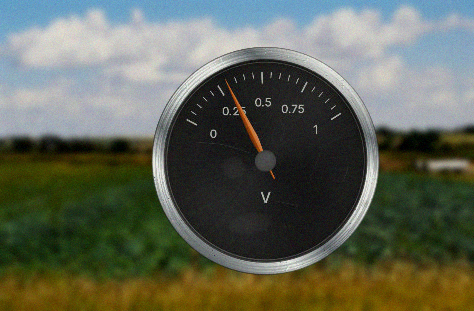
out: 0.3
